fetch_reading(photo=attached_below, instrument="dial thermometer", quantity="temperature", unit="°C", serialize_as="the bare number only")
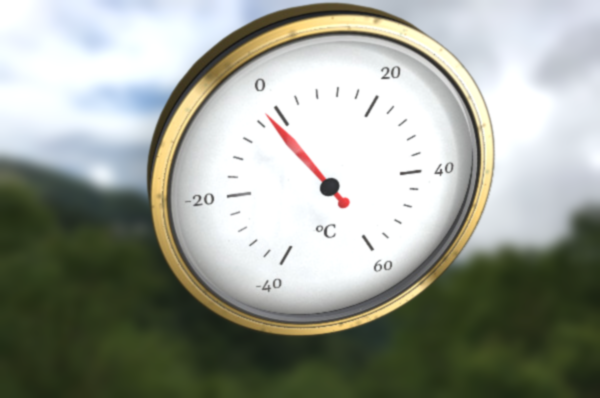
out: -2
